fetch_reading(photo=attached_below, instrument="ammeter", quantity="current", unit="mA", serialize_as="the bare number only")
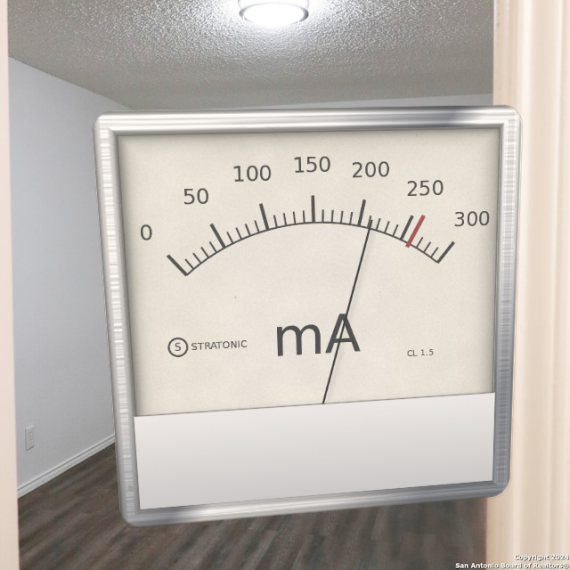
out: 210
